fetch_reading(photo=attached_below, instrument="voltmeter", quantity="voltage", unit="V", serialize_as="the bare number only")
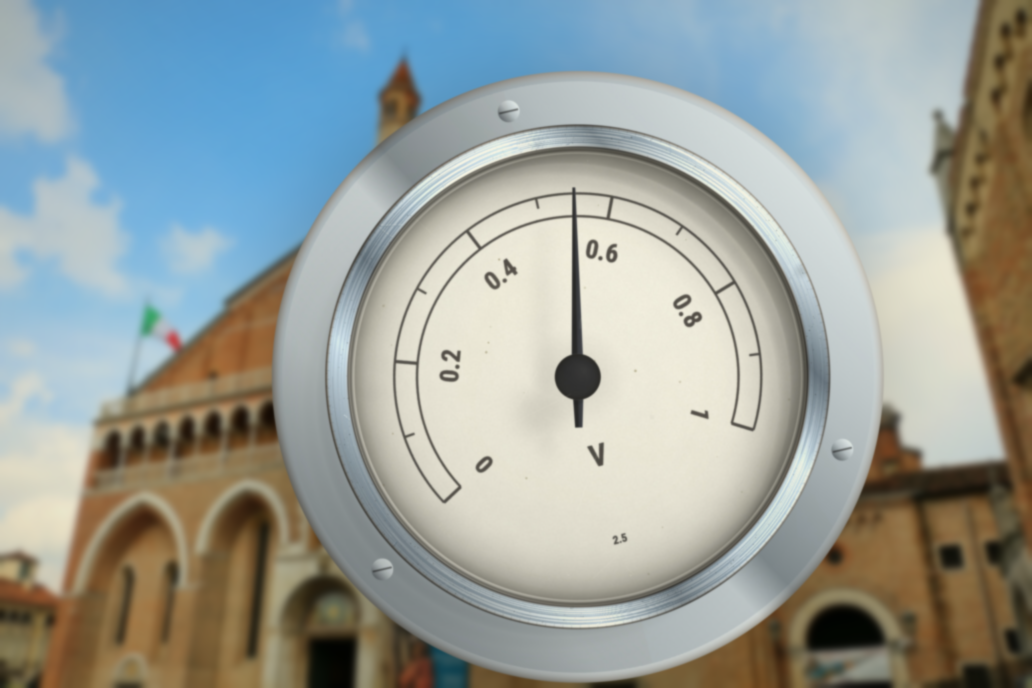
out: 0.55
